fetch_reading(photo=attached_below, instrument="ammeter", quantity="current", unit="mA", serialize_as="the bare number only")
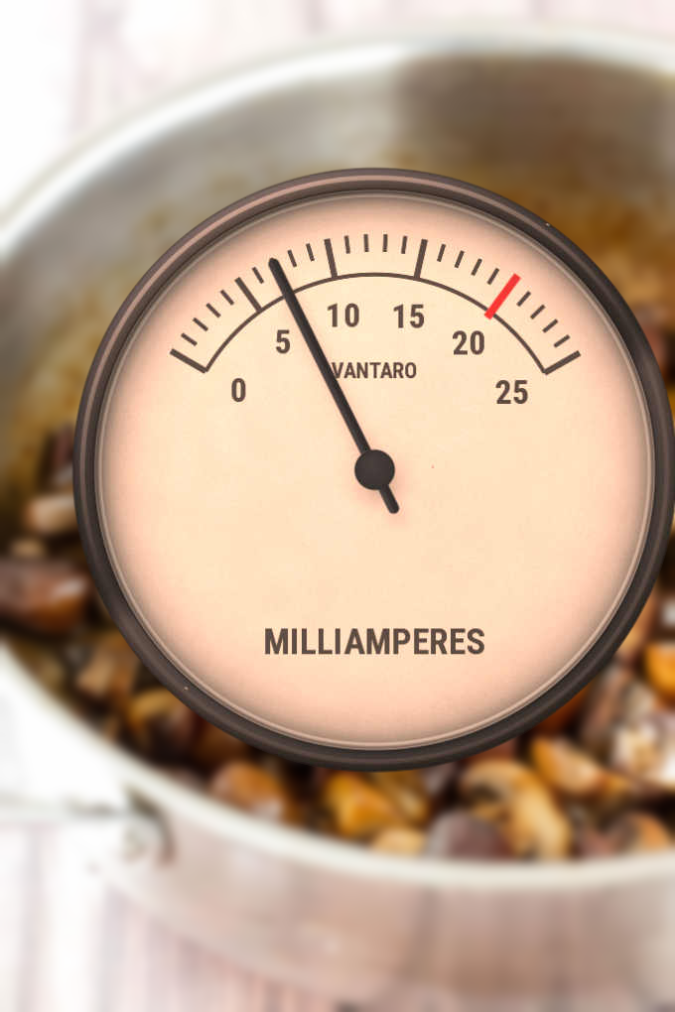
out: 7
